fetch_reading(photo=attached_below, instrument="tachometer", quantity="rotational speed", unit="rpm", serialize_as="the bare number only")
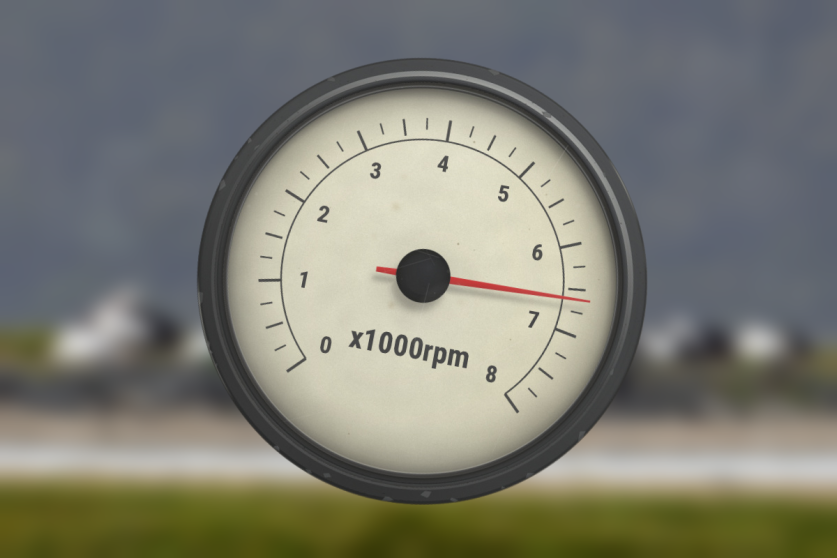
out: 6625
